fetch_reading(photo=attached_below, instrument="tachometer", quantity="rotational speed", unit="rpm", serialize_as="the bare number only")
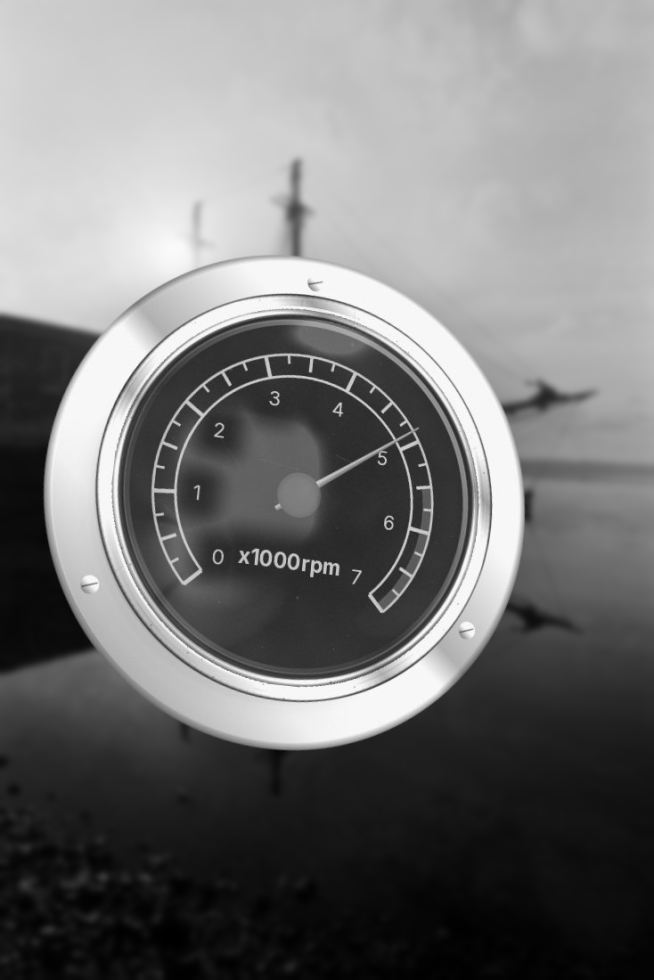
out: 4875
